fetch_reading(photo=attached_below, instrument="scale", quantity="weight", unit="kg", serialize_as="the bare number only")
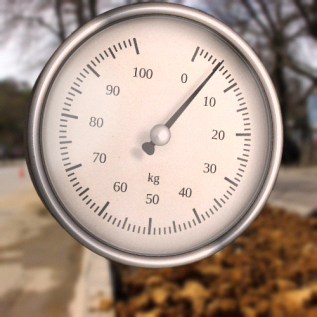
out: 5
